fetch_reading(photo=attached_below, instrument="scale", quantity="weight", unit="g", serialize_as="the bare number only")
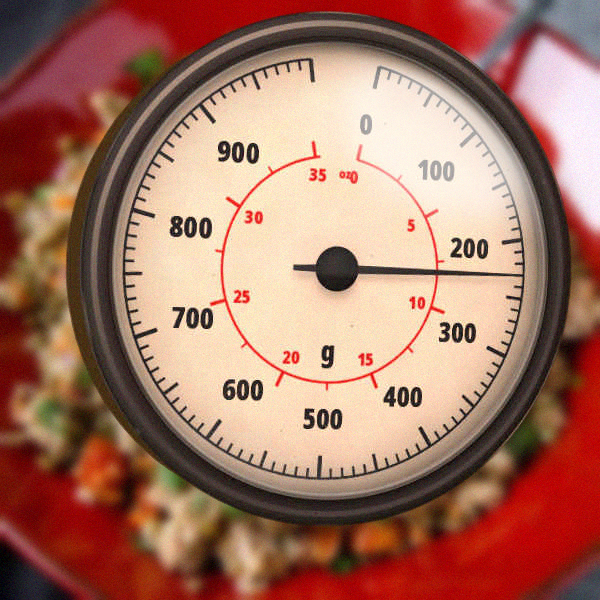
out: 230
